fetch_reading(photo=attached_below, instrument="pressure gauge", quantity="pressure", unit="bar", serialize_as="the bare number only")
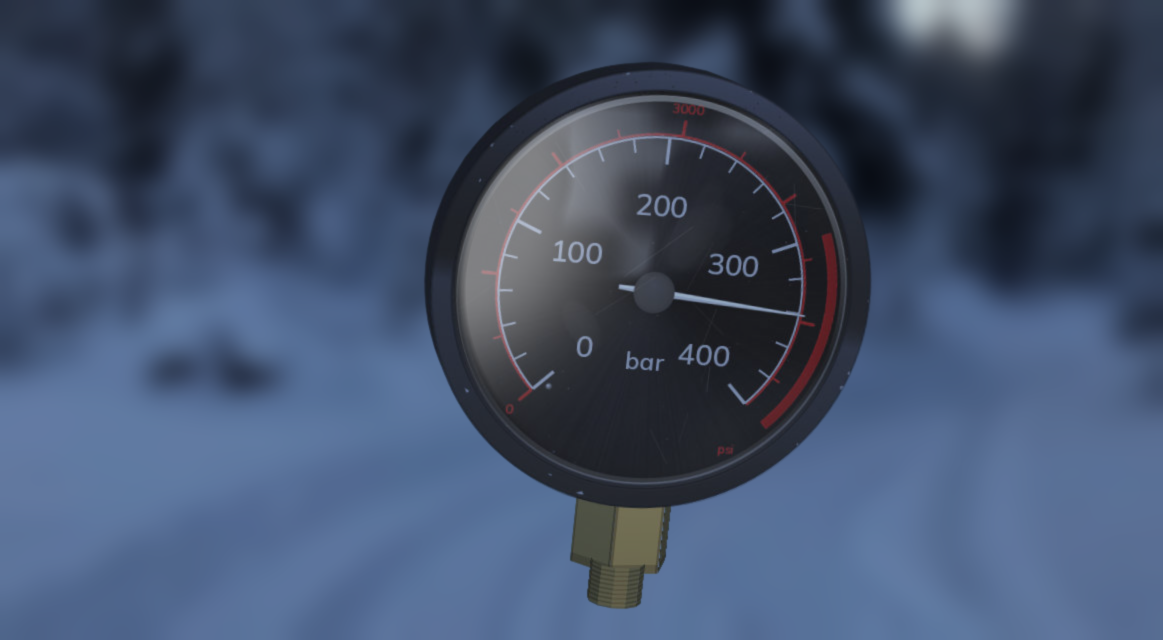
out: 340
